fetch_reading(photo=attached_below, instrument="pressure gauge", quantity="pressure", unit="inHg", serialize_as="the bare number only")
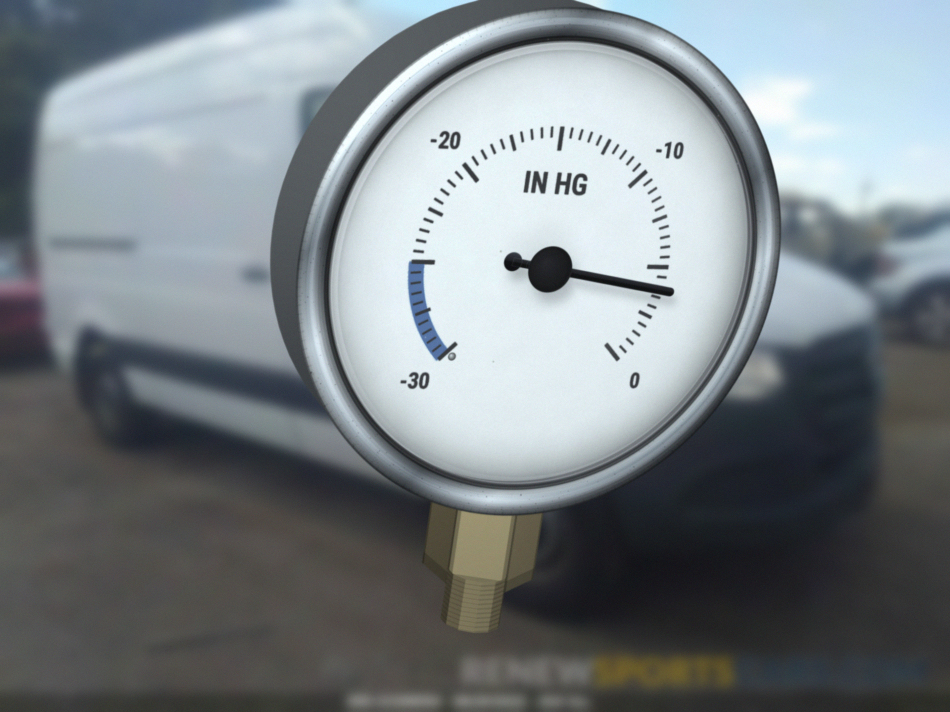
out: -4
